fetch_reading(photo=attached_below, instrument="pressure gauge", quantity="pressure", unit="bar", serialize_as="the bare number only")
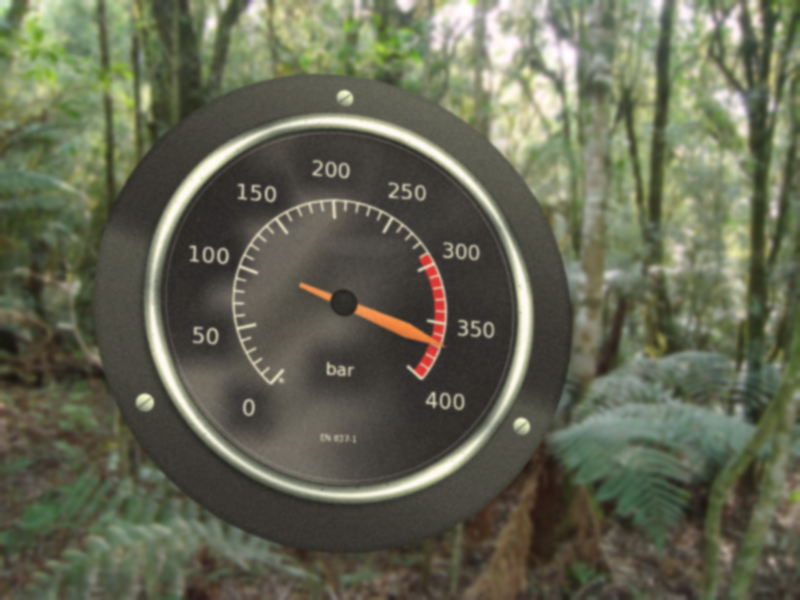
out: 370
